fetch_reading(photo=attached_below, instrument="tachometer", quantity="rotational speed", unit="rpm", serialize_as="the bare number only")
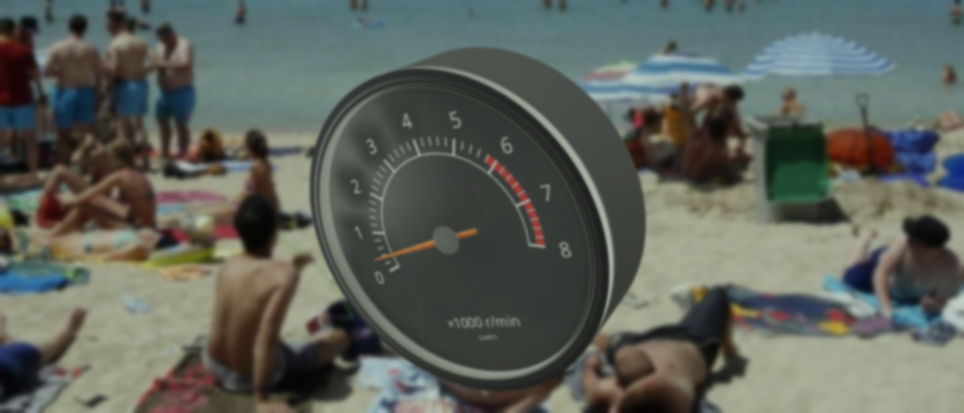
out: 400
